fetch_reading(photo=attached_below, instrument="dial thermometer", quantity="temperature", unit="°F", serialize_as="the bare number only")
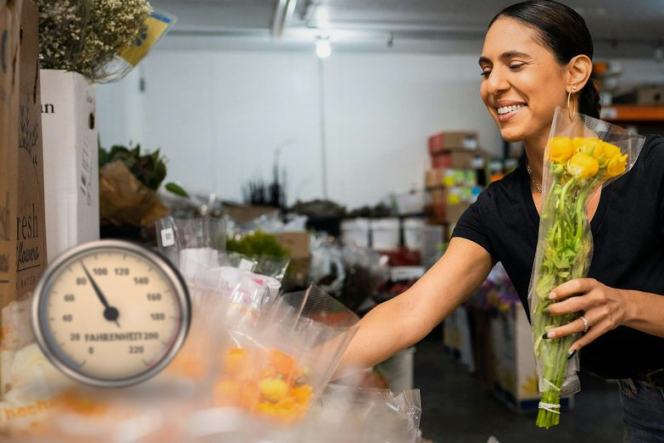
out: 90
